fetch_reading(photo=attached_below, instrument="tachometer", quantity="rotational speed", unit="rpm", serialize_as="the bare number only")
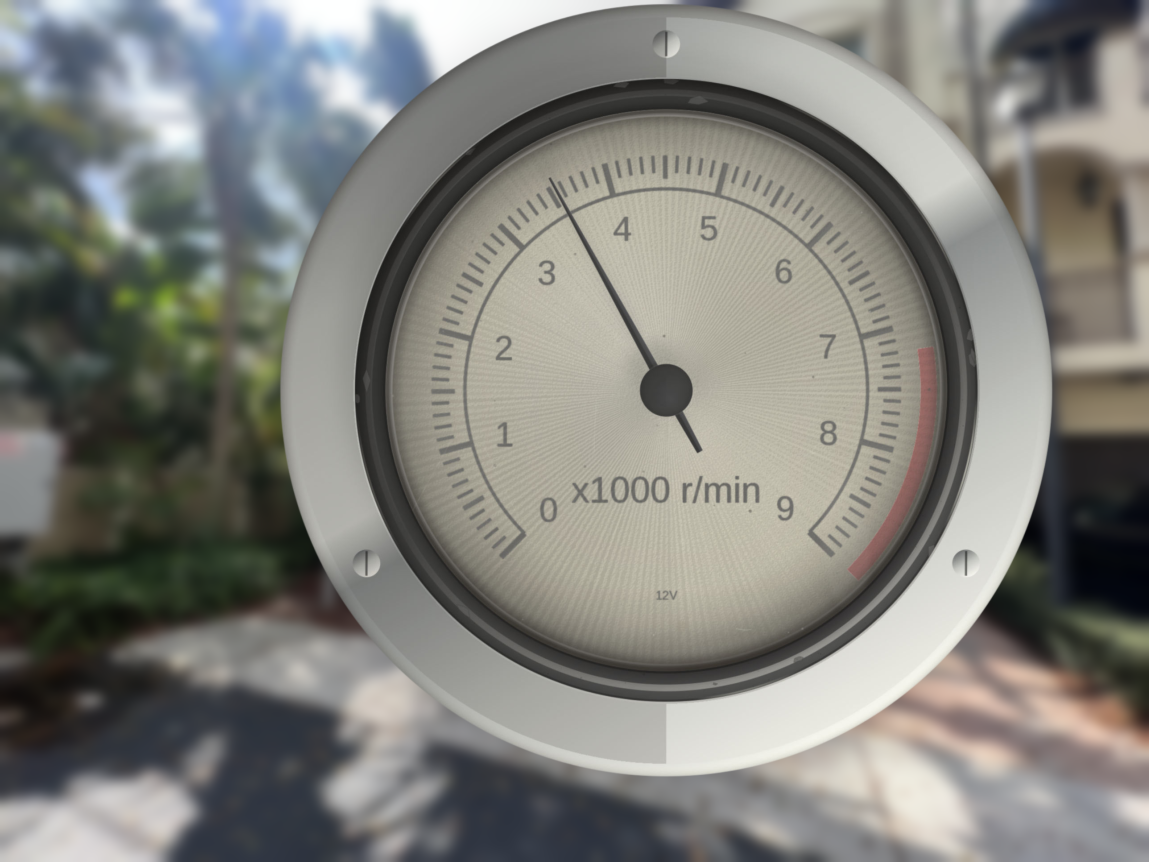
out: 3550
